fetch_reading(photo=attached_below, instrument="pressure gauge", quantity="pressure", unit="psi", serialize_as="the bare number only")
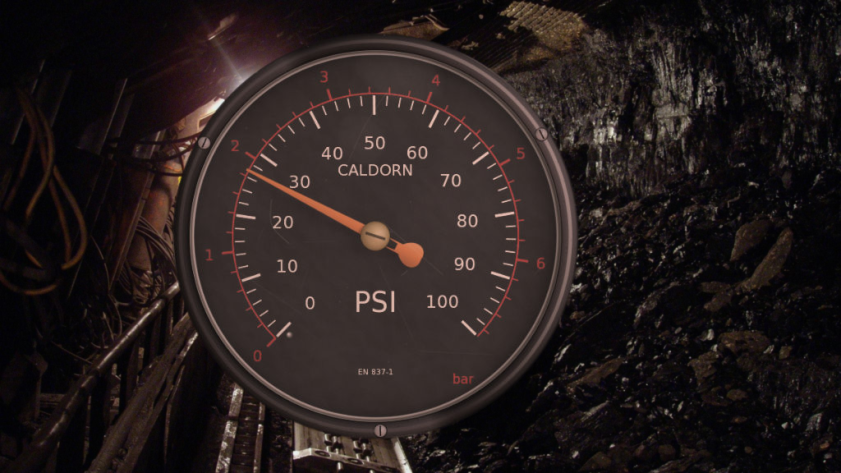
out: 27
